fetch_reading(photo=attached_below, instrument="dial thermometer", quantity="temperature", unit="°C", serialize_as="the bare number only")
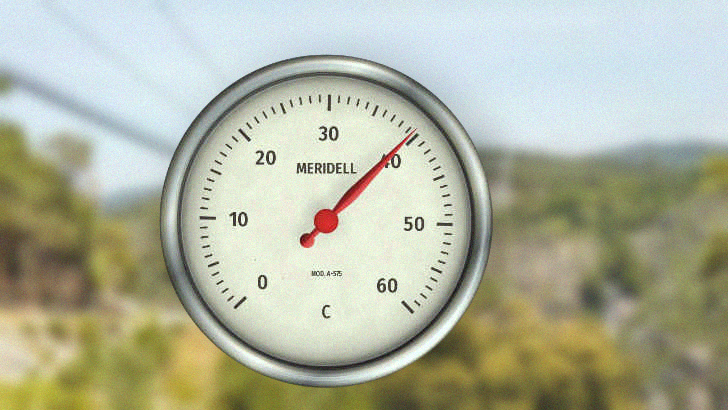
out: 39.5
